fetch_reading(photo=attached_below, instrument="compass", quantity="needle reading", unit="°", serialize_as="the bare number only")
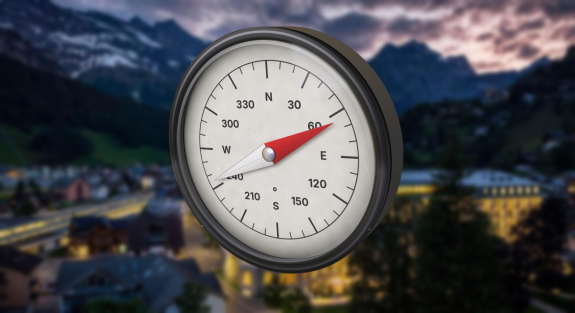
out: 65
